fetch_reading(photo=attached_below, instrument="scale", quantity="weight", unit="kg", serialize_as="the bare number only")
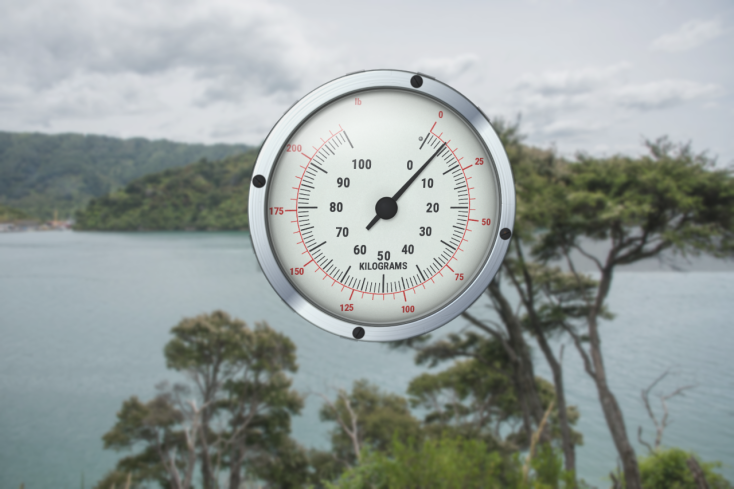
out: 4
